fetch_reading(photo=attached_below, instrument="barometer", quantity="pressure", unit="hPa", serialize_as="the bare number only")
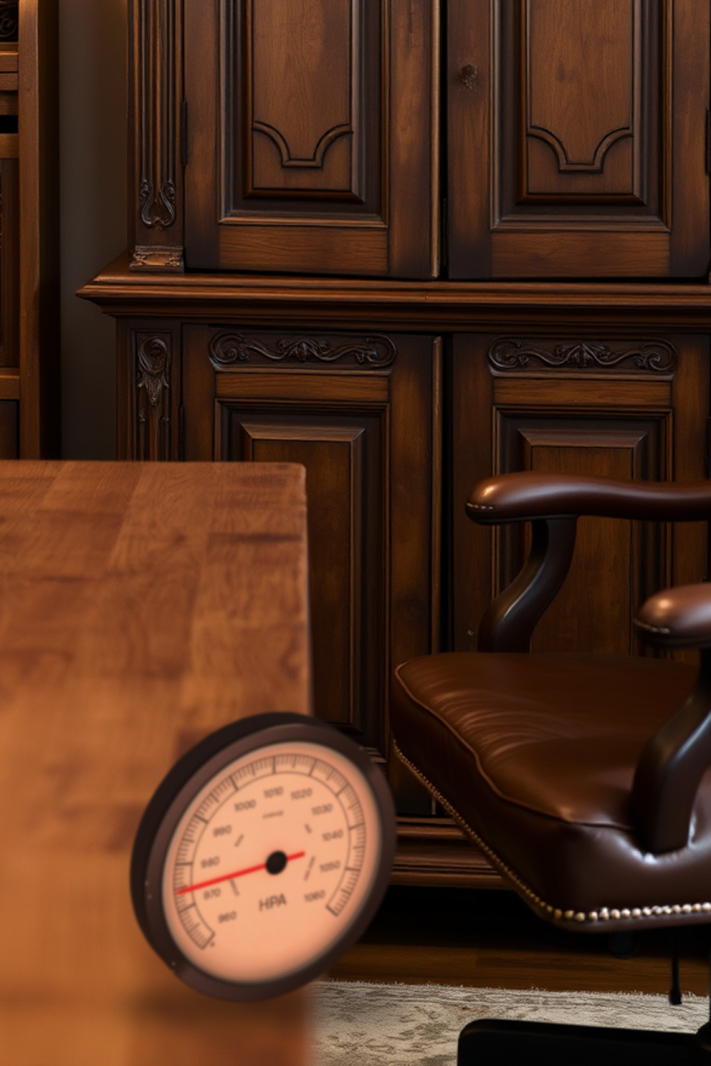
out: 975
